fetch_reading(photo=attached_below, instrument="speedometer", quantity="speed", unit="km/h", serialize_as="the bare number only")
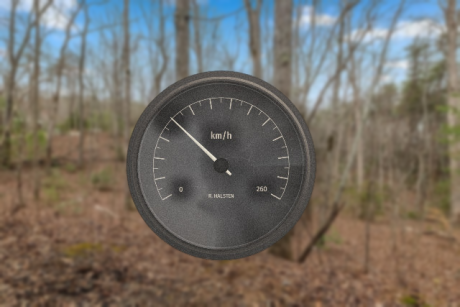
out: 80
